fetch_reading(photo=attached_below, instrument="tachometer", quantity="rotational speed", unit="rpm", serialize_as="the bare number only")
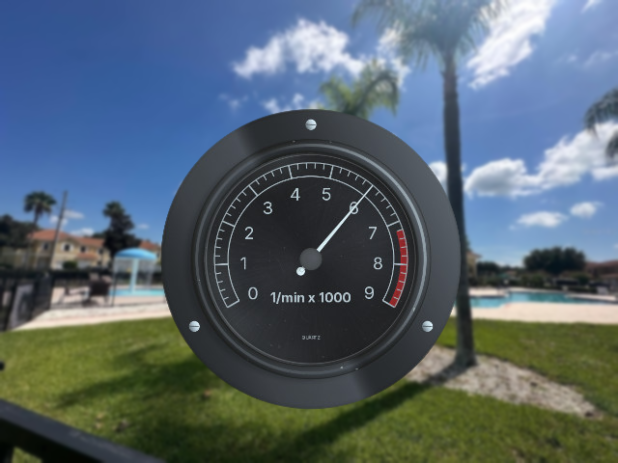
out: 6000
